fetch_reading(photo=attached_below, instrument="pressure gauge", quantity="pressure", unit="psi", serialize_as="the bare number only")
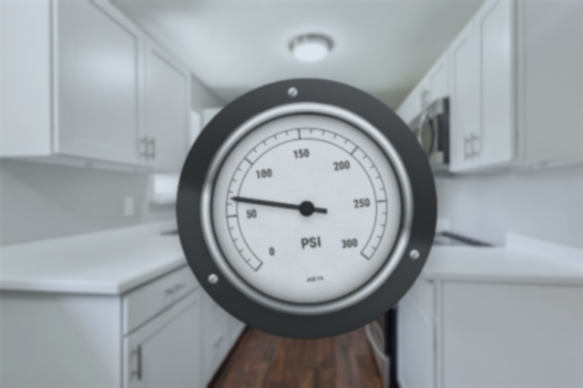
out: 65
